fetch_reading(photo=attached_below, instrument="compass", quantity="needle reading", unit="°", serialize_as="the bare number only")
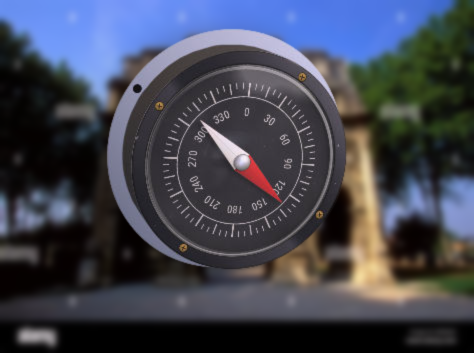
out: 130
